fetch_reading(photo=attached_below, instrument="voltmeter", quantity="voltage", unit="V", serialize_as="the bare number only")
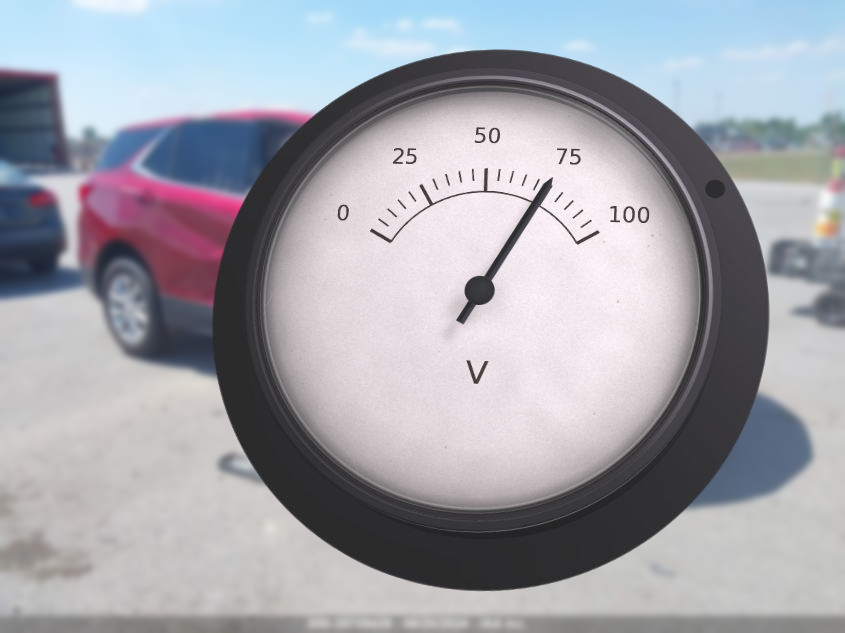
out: 75
